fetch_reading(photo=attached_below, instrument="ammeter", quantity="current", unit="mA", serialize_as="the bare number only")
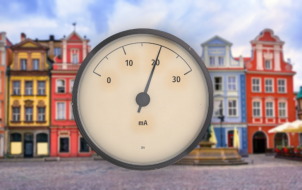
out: 20
